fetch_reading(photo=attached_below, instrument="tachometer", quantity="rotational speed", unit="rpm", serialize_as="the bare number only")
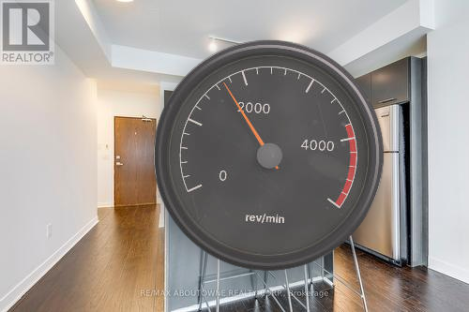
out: 1700
